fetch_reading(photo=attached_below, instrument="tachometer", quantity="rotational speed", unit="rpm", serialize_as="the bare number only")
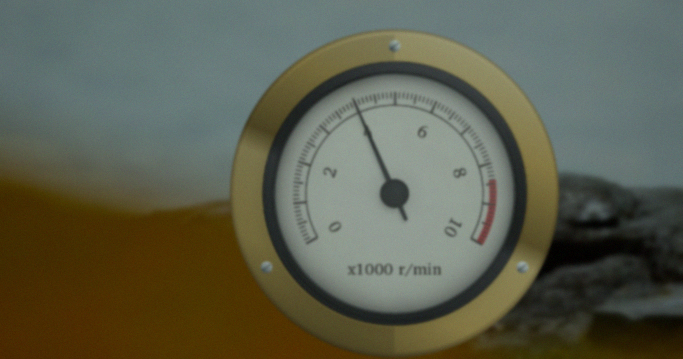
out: 4000
